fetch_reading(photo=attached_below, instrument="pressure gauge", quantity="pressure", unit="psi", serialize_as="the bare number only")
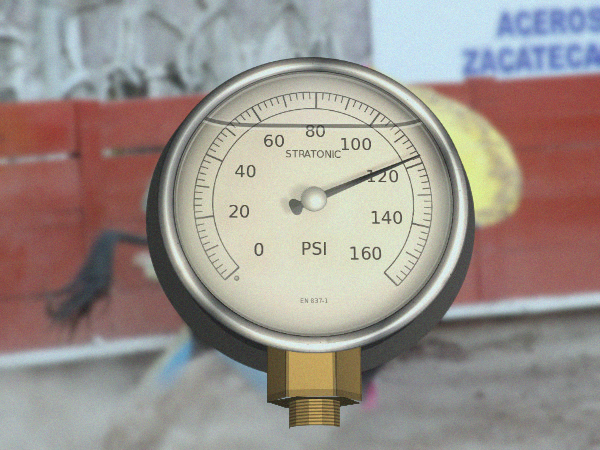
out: 118
